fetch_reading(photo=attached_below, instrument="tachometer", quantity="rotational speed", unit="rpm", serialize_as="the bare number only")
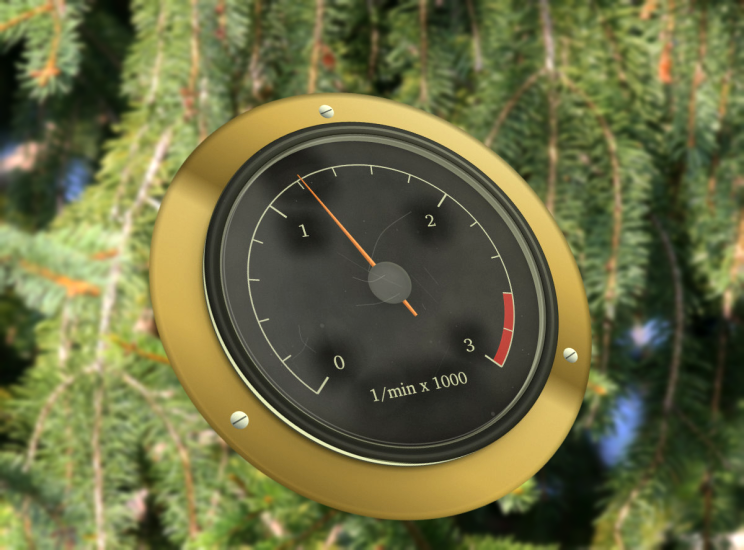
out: 1200
